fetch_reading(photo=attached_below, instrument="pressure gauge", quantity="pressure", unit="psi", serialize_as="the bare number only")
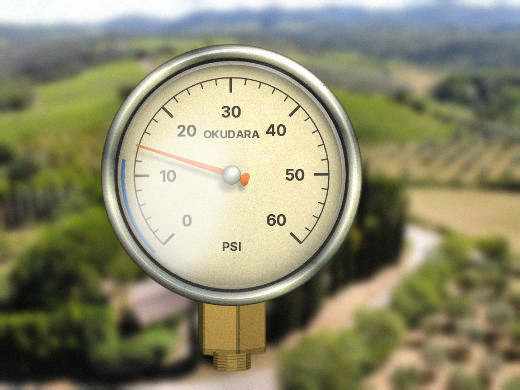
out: 14
